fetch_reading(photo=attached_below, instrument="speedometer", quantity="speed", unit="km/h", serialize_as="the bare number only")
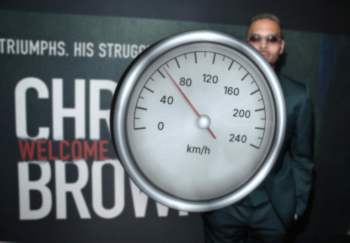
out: 65
